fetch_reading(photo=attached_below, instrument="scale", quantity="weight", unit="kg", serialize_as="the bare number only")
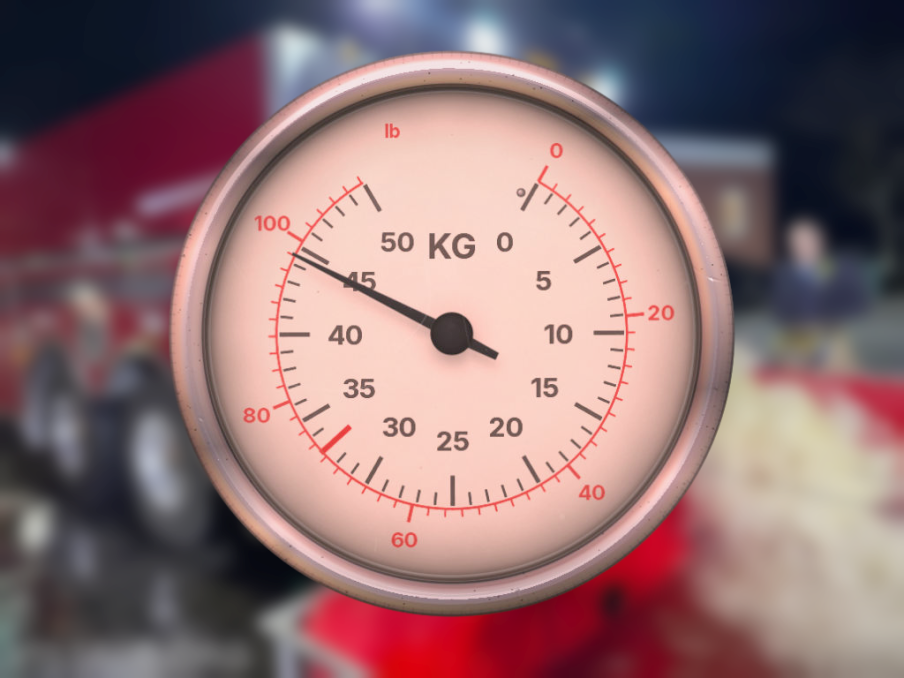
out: 44.5
